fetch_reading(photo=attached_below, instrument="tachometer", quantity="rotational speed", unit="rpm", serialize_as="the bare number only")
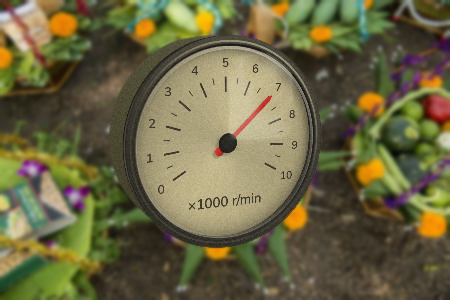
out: 7000
